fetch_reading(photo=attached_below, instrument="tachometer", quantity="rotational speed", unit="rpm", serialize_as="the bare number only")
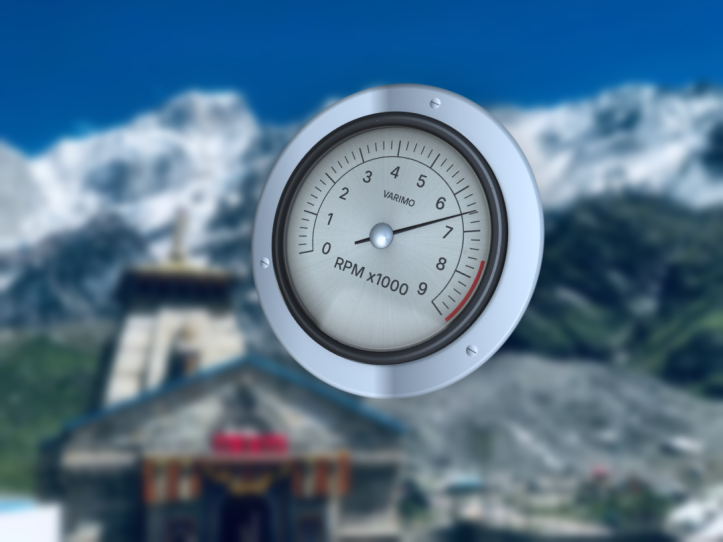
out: 6600
